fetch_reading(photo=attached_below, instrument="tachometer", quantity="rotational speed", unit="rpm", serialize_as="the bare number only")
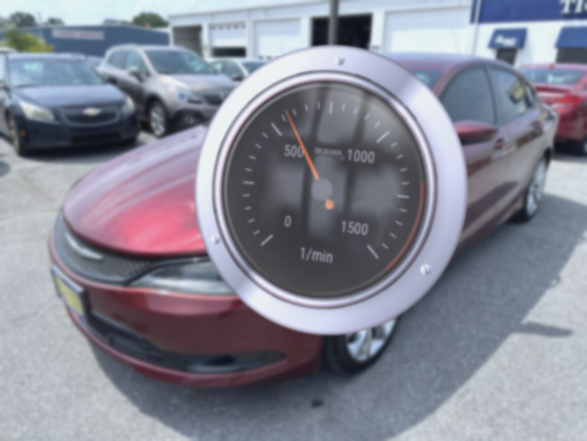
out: 575
